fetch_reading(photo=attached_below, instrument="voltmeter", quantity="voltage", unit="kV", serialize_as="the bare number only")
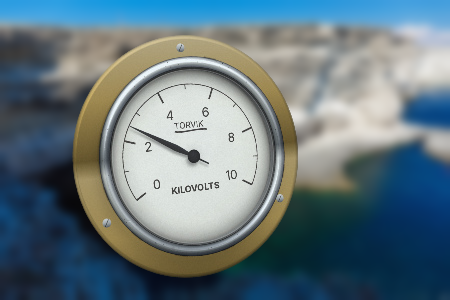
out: 2.5
